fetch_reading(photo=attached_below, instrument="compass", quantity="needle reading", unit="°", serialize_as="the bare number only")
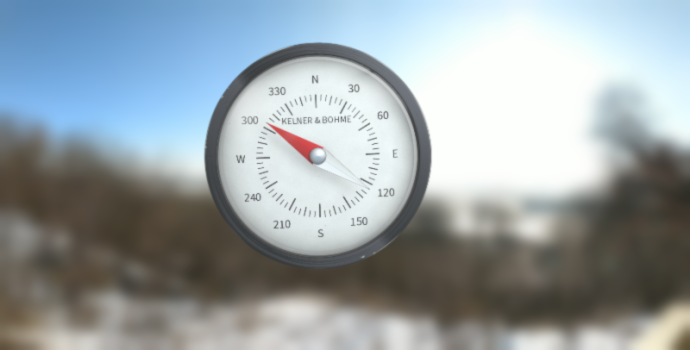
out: 305
